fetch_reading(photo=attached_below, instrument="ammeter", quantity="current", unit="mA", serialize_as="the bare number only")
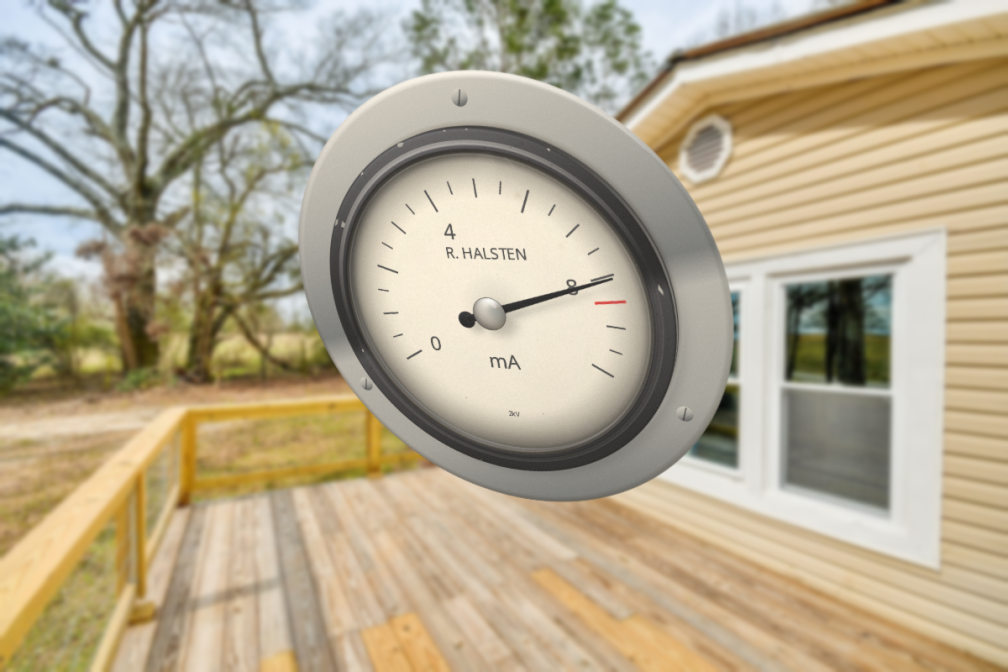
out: 8
